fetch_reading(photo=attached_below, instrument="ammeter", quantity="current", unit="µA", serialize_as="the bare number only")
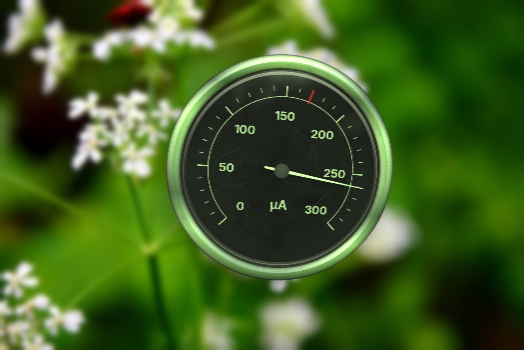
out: 260
